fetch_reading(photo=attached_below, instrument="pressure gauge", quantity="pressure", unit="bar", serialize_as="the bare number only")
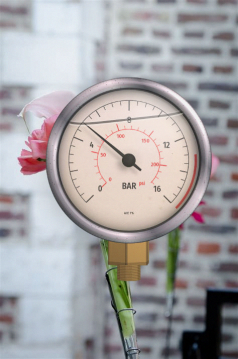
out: 5
